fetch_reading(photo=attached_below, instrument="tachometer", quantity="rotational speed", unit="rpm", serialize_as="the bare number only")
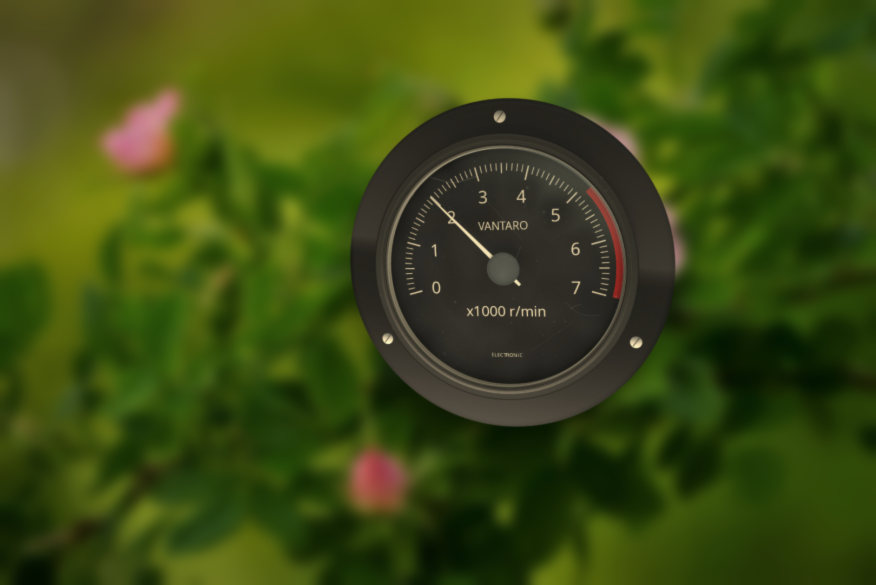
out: 2000
